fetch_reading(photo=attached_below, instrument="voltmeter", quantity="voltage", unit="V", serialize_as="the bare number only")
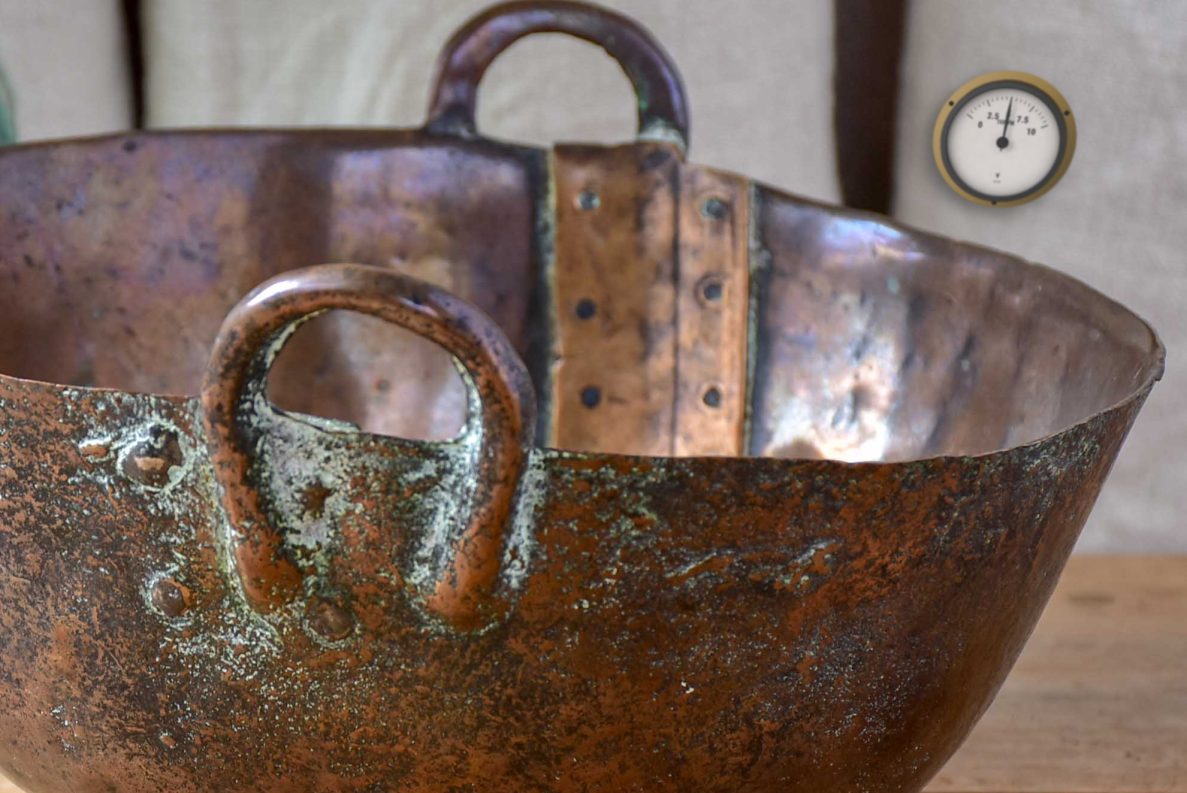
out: 5
